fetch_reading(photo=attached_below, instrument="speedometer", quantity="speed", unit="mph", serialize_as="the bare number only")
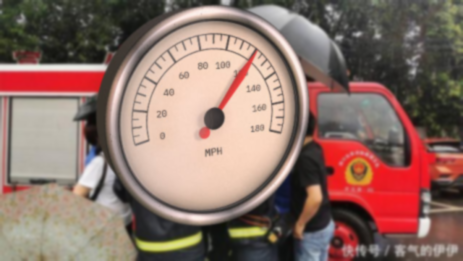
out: 120
